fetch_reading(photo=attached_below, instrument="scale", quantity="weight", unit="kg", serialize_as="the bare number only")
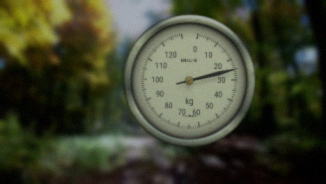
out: 25
